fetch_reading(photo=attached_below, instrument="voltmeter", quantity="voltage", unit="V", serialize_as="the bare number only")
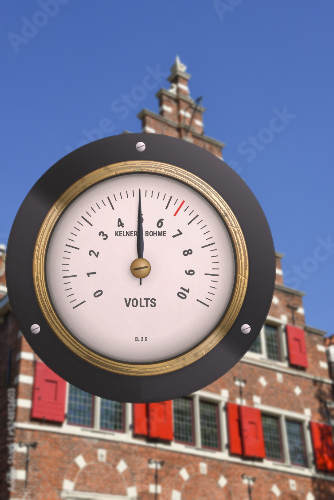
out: 5
